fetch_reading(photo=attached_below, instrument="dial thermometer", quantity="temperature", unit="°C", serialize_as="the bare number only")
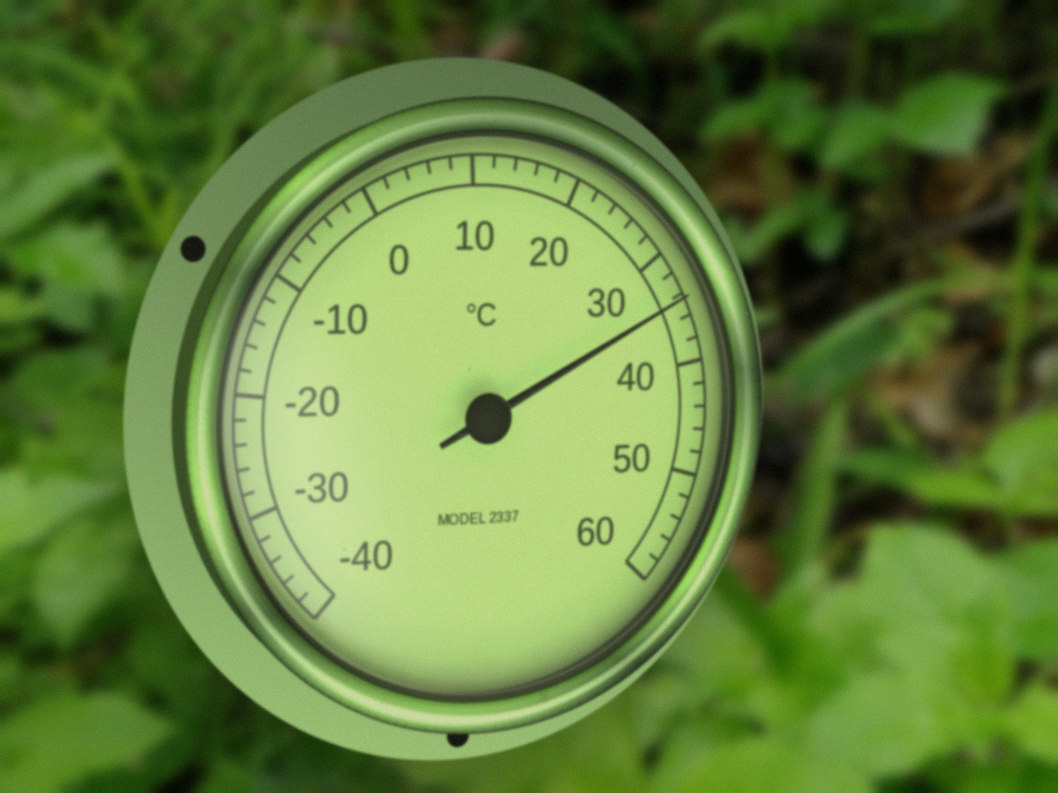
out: 34
